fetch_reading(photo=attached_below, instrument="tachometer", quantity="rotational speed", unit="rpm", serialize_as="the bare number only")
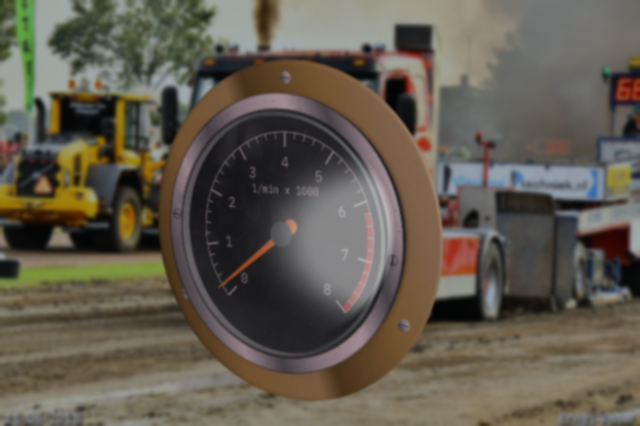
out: 200
